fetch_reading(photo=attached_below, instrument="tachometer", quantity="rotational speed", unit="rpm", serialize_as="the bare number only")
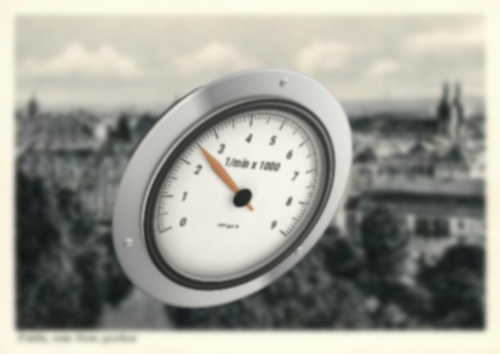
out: 2500
